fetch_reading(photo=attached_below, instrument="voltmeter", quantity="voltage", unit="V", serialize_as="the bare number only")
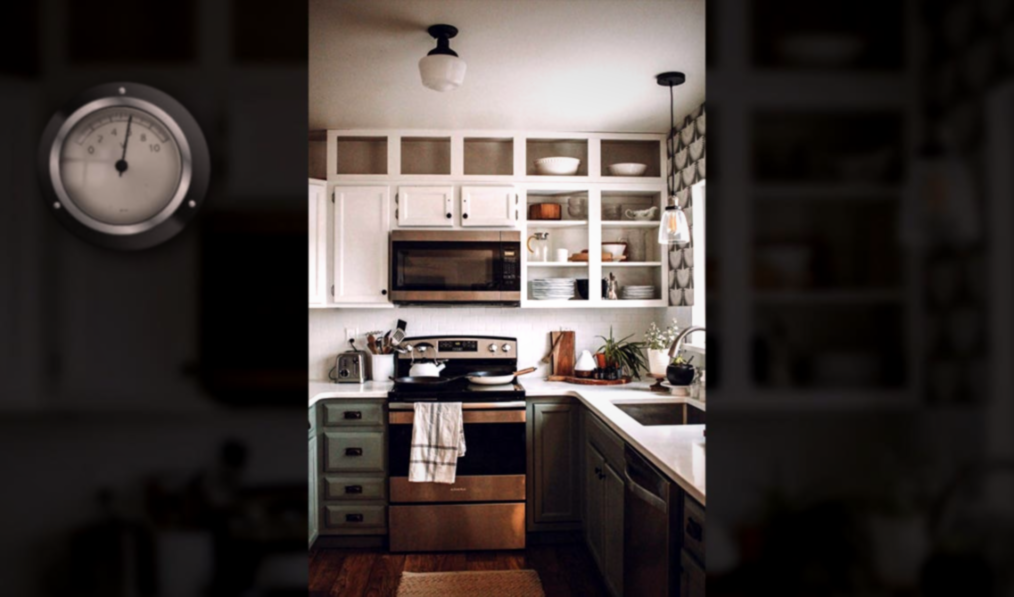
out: 6
